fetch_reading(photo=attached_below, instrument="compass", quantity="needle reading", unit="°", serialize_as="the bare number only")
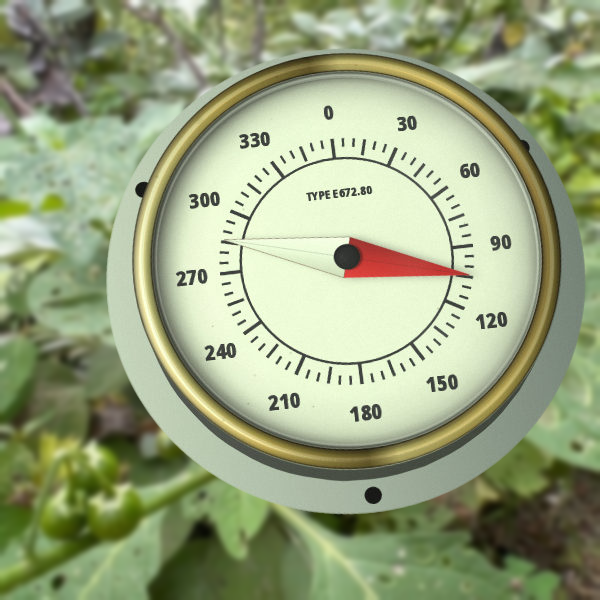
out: 105
